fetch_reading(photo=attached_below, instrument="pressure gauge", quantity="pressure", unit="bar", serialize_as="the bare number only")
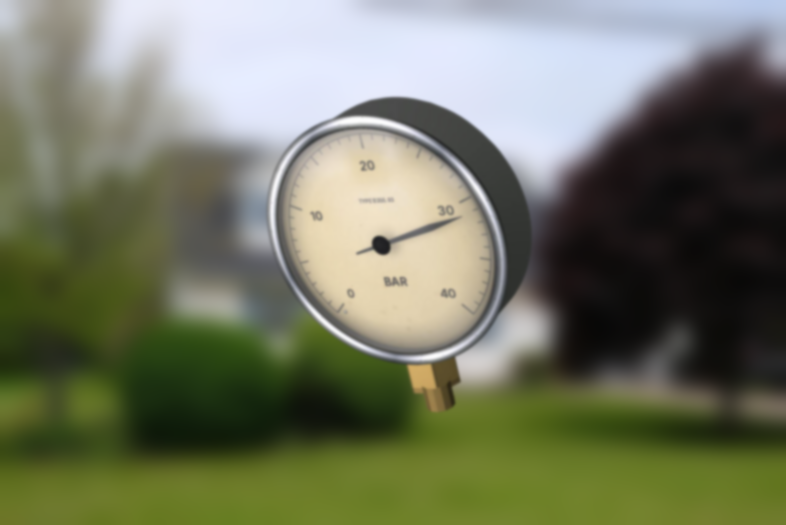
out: 31
